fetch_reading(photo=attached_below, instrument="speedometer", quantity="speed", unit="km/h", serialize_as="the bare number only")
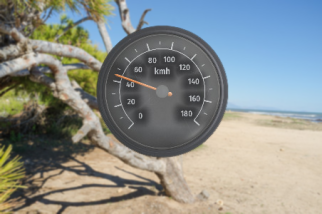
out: 45
